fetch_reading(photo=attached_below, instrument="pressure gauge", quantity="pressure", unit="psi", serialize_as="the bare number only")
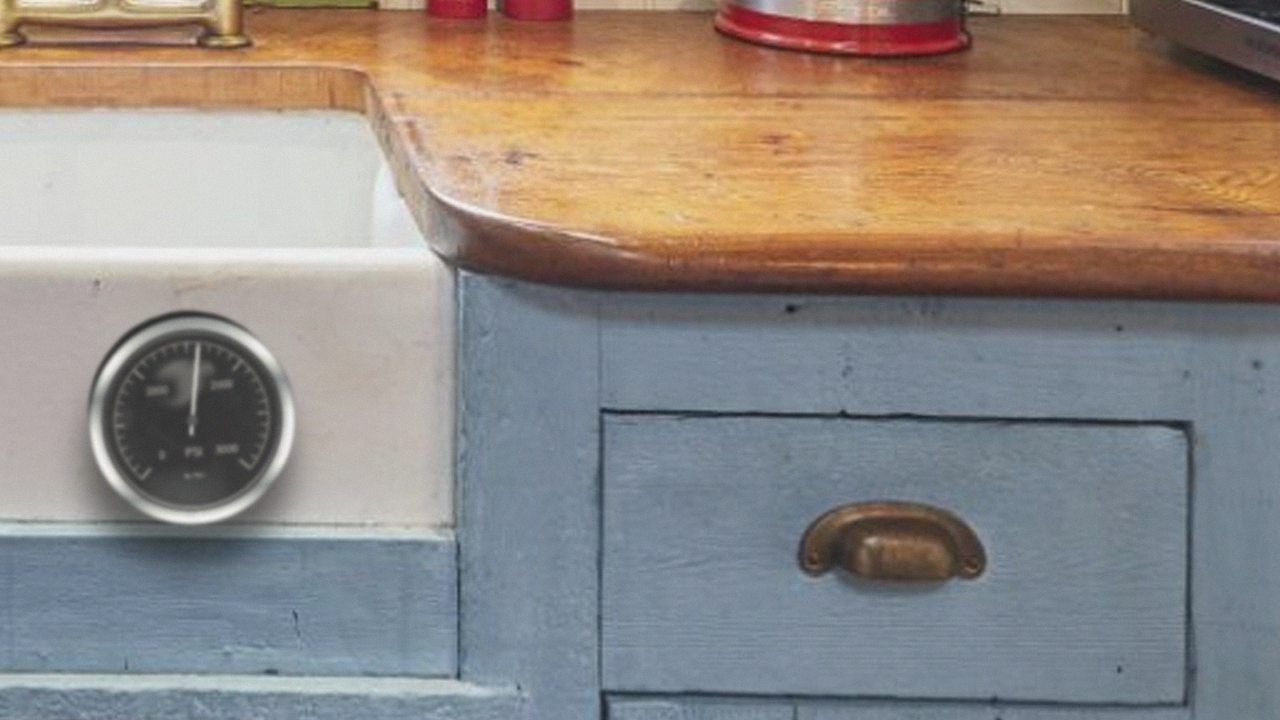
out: 1600
